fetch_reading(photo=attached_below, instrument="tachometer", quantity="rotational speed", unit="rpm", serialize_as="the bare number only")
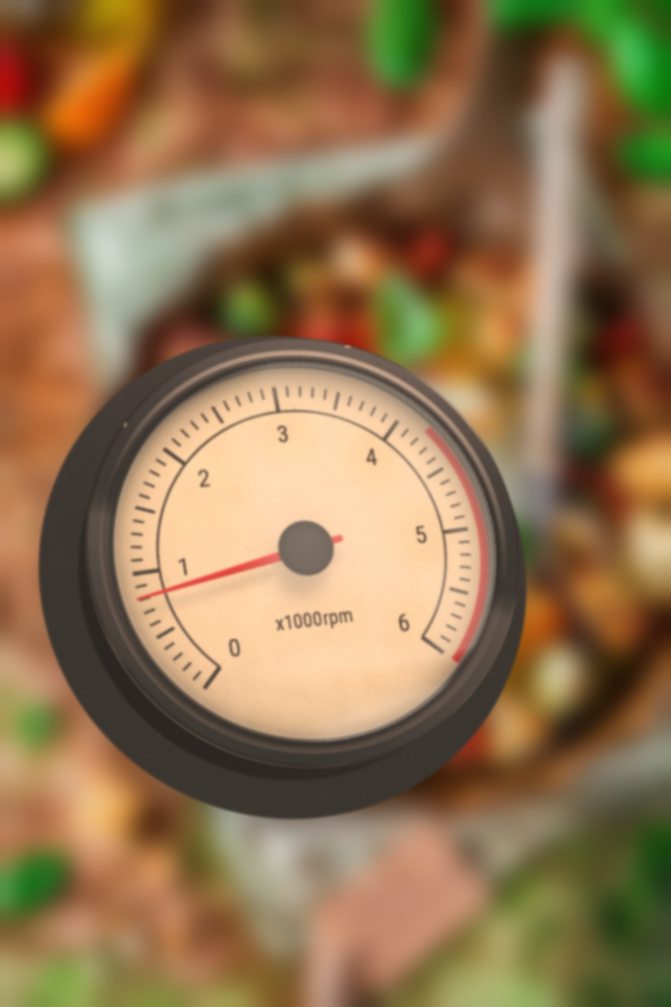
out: 800
